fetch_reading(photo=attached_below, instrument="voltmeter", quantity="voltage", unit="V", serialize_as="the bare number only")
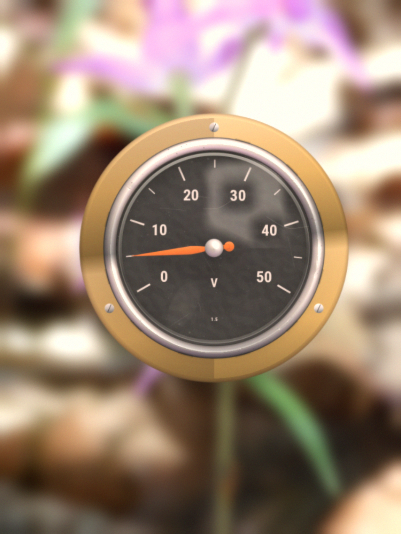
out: 5
